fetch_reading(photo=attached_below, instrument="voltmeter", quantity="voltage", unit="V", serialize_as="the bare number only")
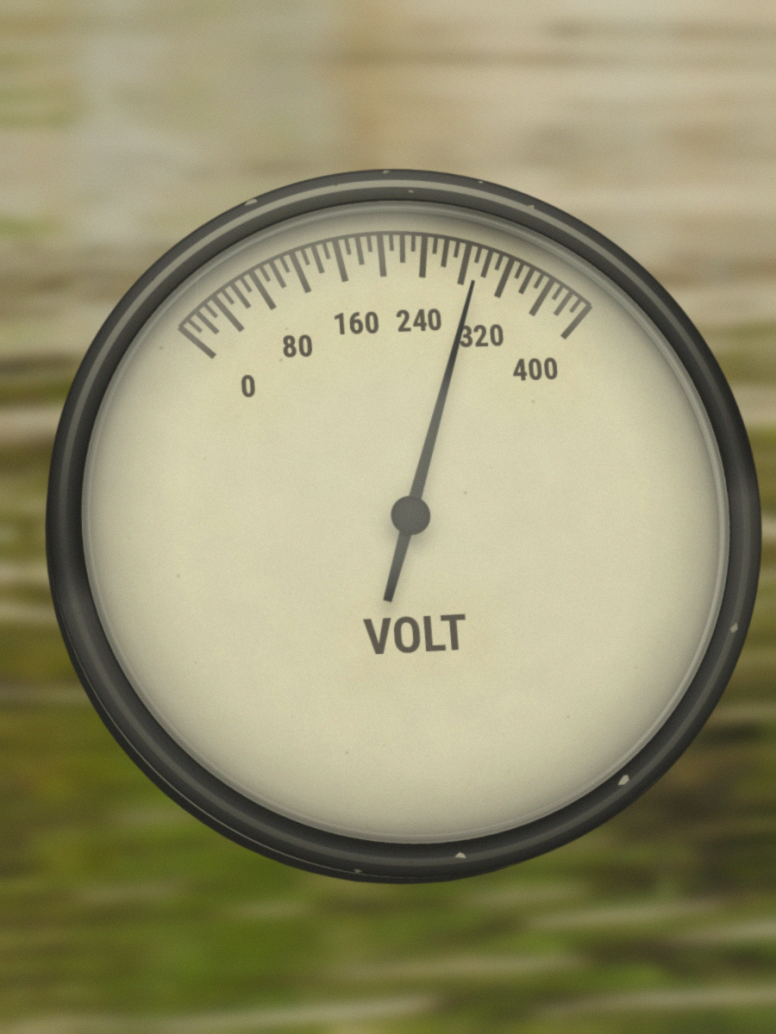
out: 290
